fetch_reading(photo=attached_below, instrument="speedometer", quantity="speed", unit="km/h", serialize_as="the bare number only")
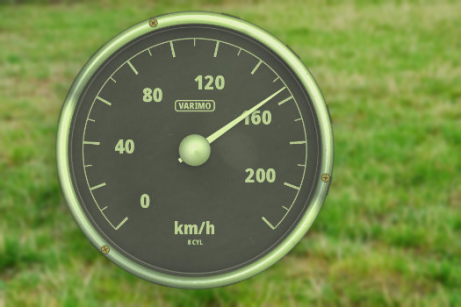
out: 155
